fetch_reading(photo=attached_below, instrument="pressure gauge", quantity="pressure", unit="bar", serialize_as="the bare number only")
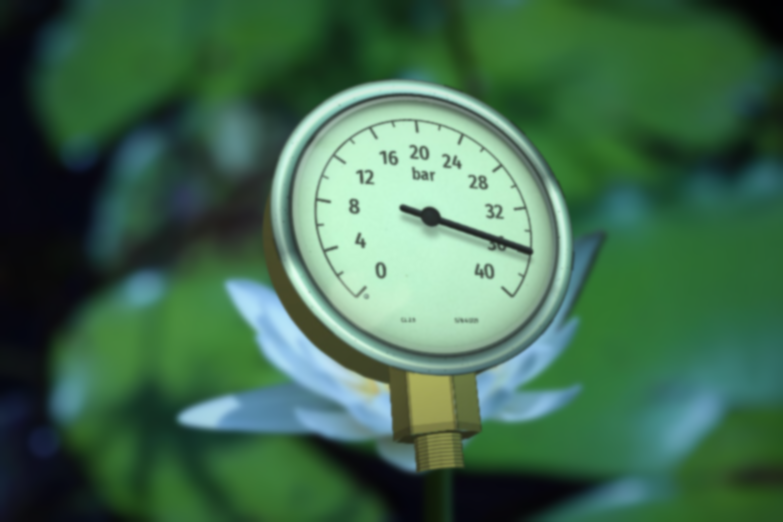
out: 36
